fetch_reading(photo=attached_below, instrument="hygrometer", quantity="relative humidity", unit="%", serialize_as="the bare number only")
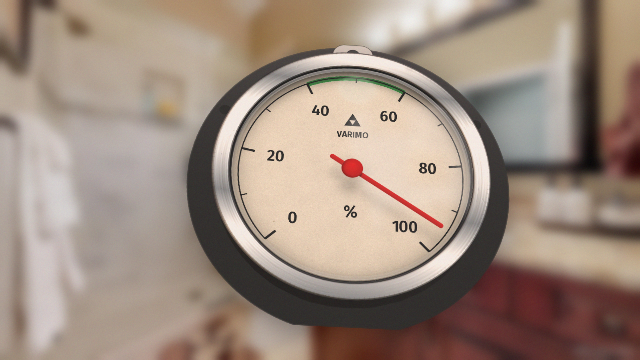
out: 95
